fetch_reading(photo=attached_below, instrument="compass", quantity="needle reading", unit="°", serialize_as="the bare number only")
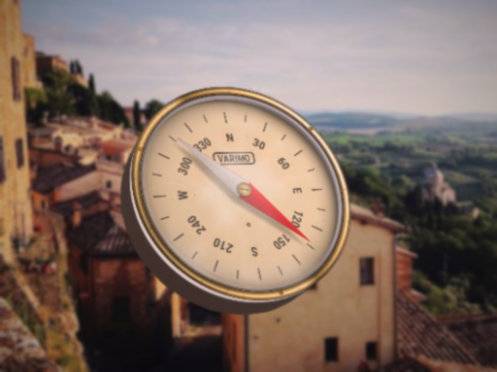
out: 135
